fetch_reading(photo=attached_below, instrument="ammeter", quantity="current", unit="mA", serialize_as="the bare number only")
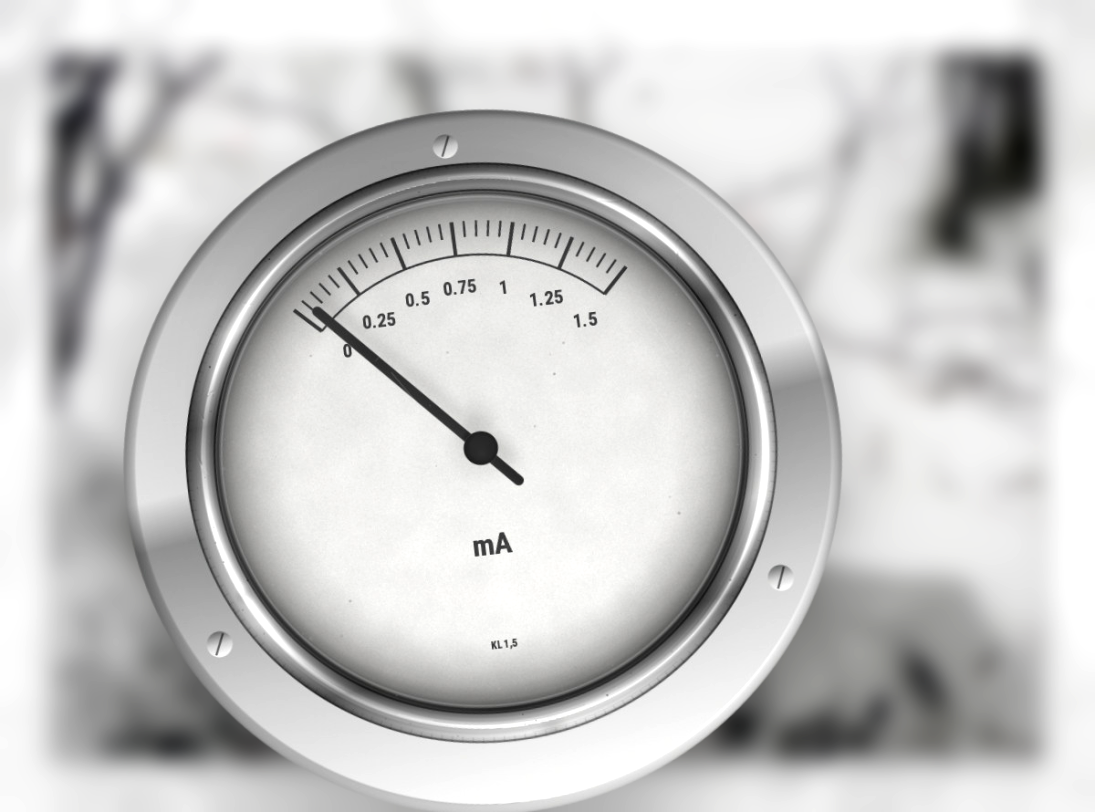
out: 0.05
